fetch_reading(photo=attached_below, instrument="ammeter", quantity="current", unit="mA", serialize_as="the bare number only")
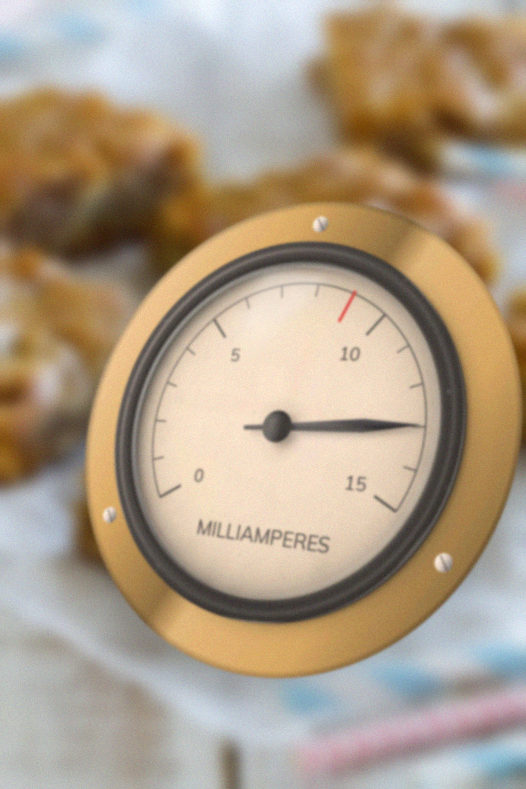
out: 13
